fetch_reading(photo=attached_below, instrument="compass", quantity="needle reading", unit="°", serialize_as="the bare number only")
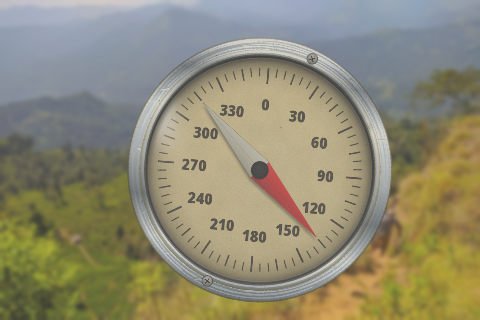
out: 135
